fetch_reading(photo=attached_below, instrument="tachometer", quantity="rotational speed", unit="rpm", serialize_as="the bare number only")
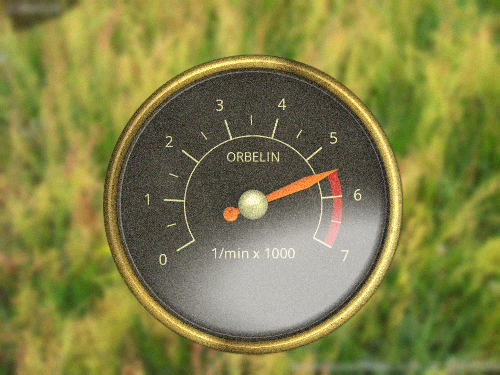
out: 5500
